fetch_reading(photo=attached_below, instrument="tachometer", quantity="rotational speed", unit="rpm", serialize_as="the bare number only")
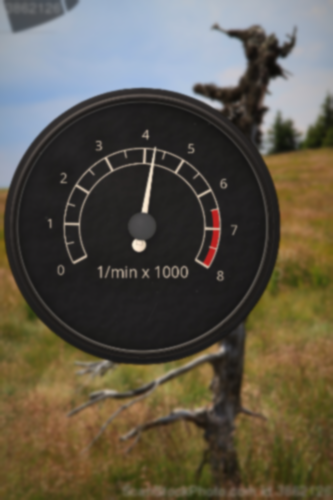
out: 4250
